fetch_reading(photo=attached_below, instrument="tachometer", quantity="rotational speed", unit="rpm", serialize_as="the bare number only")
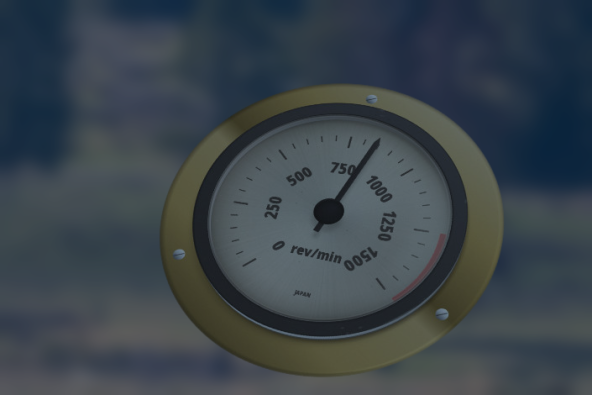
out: 850
